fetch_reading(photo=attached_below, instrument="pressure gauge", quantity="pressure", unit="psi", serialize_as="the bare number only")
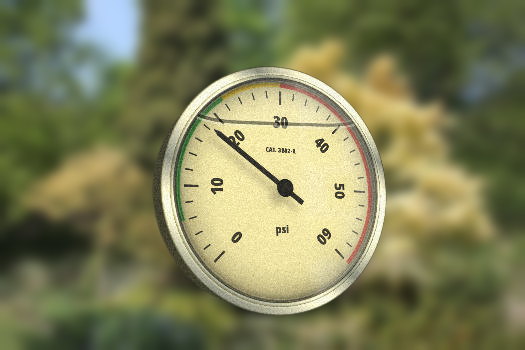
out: 18
